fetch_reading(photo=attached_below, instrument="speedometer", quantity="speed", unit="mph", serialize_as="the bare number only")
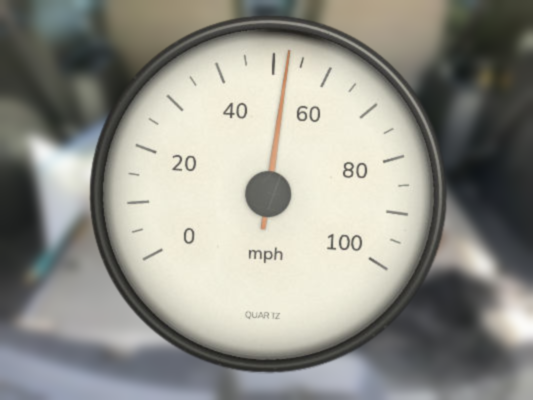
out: 52.5
